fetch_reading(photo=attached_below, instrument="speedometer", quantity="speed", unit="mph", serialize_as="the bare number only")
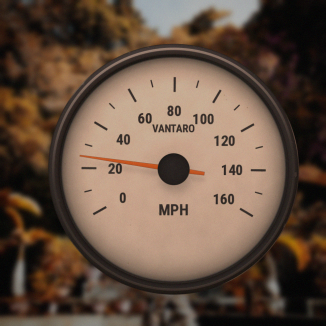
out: 25
